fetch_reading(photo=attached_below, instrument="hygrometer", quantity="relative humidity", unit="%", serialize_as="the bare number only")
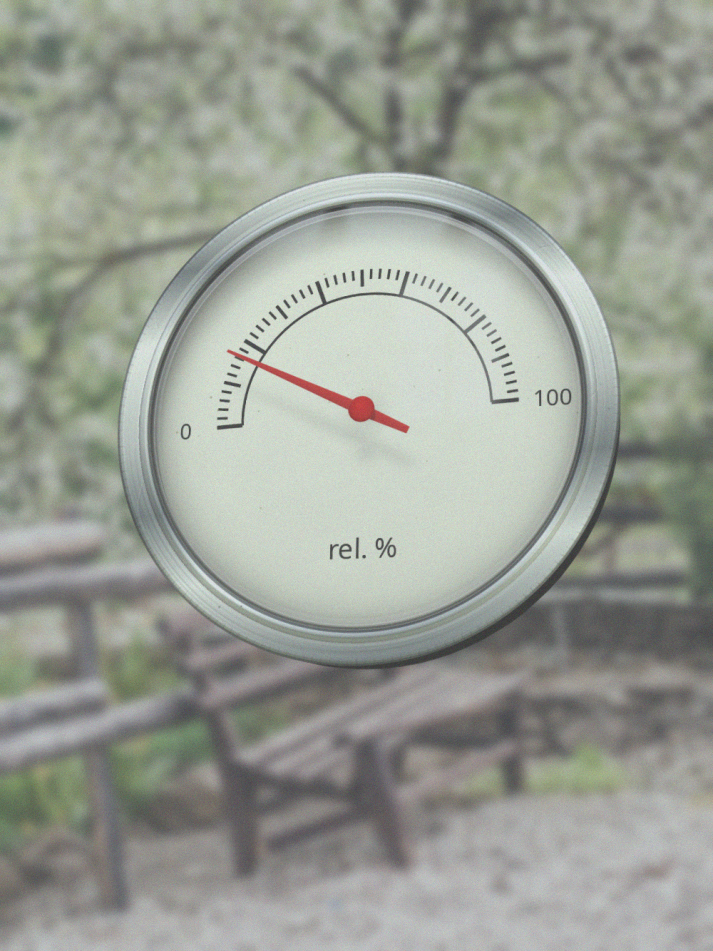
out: 16
